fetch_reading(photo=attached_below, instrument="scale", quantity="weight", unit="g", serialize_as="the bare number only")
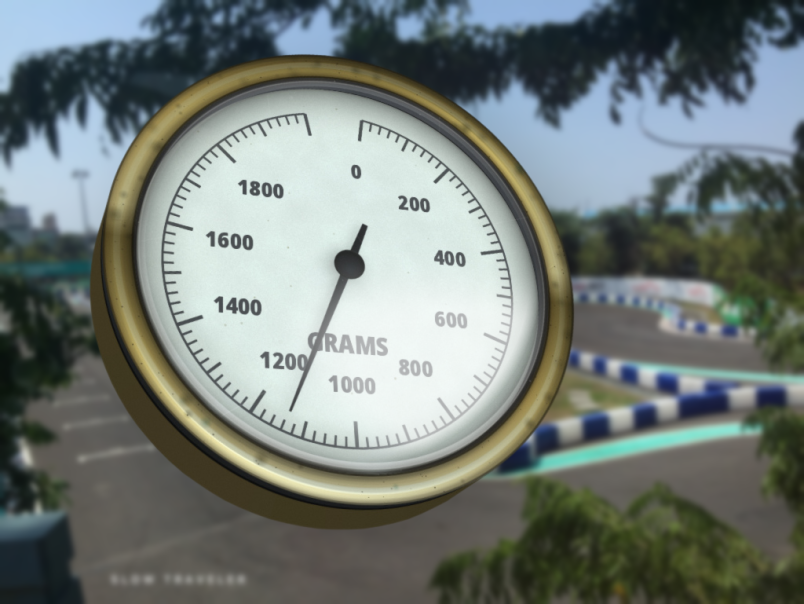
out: 1140
